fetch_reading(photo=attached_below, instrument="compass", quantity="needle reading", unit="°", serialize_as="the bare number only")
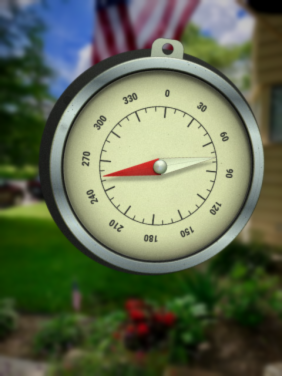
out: 255
